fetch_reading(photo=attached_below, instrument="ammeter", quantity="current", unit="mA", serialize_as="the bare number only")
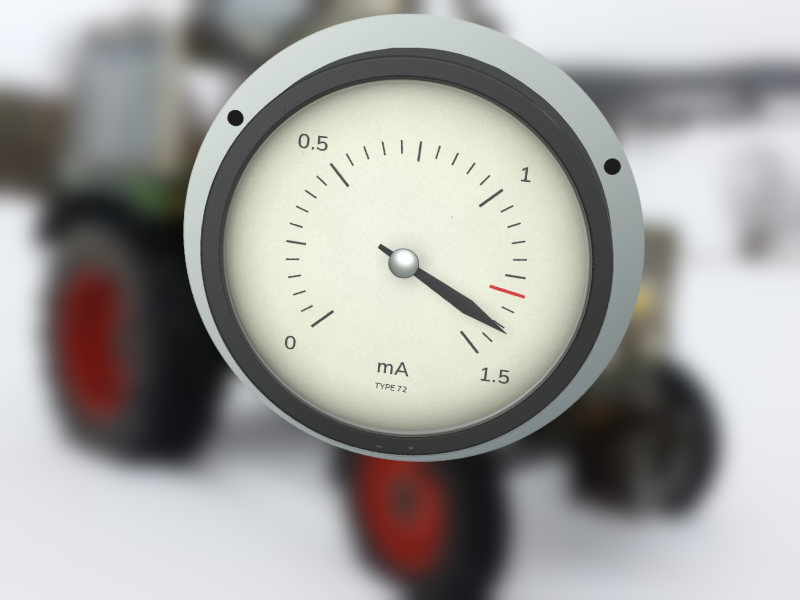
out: 1.4
